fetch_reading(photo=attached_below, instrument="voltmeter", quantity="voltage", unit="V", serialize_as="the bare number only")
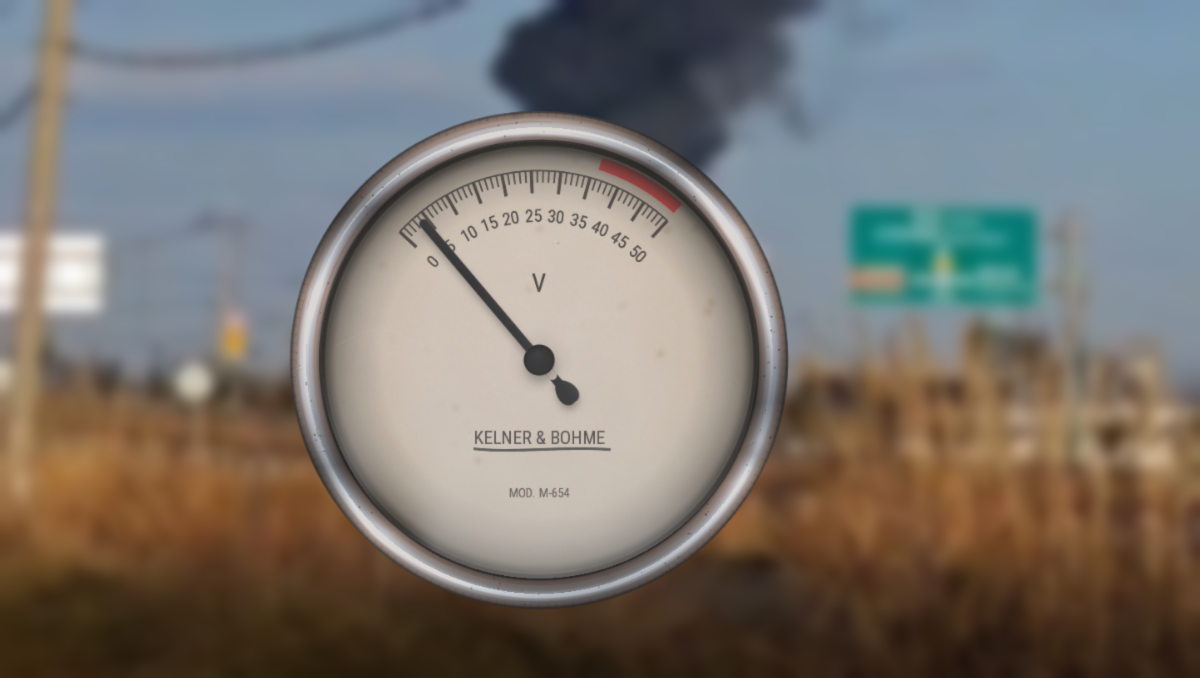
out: 4
